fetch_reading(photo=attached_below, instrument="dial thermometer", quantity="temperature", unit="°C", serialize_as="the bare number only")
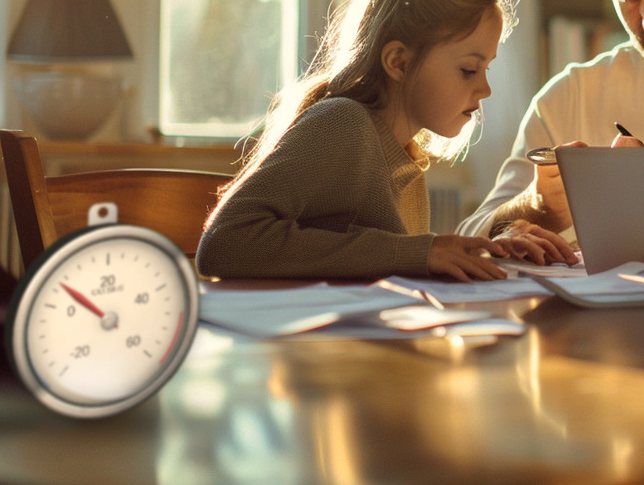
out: 6
